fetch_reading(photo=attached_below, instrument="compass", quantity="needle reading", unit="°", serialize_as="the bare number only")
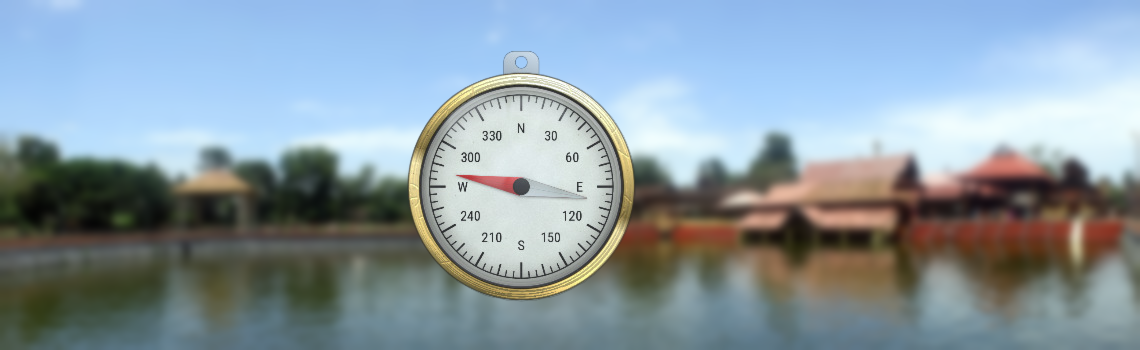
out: 280
